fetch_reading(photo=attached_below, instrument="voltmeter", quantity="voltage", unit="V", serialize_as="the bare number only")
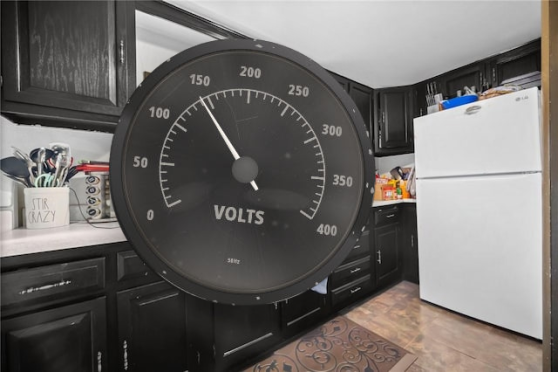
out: 140
